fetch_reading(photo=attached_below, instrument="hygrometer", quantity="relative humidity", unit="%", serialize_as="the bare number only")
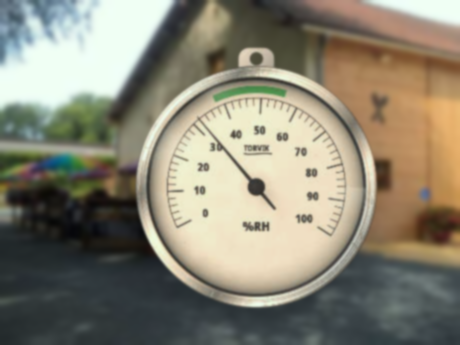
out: 32
